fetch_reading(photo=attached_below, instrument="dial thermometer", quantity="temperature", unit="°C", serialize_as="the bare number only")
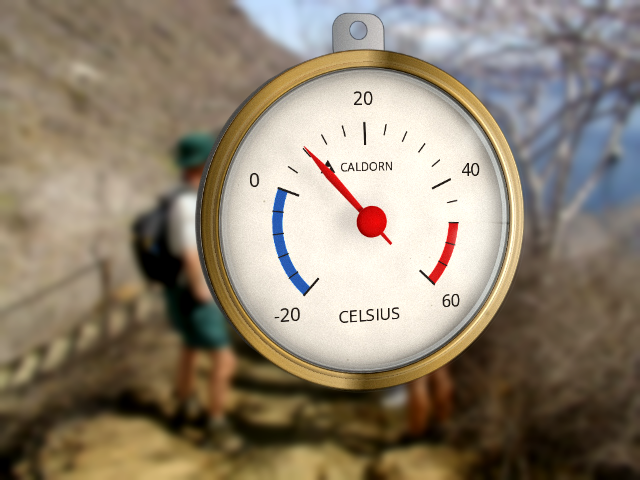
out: 8
